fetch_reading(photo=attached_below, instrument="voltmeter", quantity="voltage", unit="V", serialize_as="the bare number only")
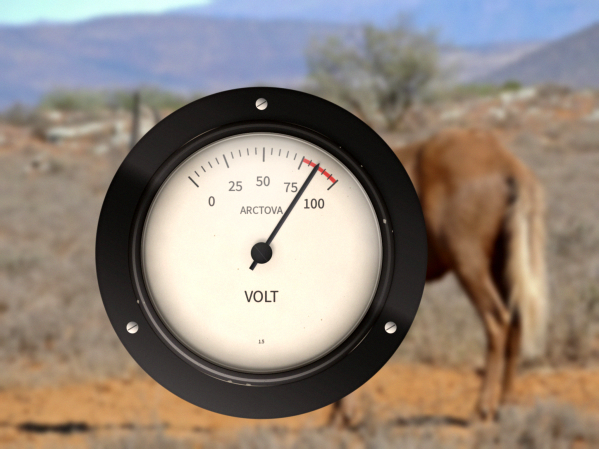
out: 85
